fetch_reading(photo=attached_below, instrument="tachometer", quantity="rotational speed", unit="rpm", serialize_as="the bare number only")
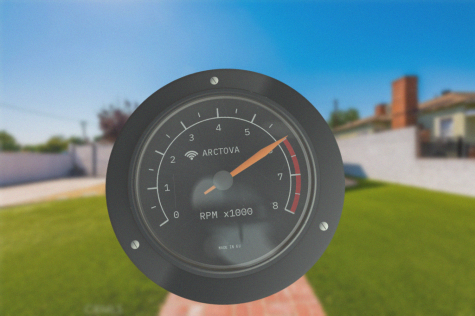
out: 6000
